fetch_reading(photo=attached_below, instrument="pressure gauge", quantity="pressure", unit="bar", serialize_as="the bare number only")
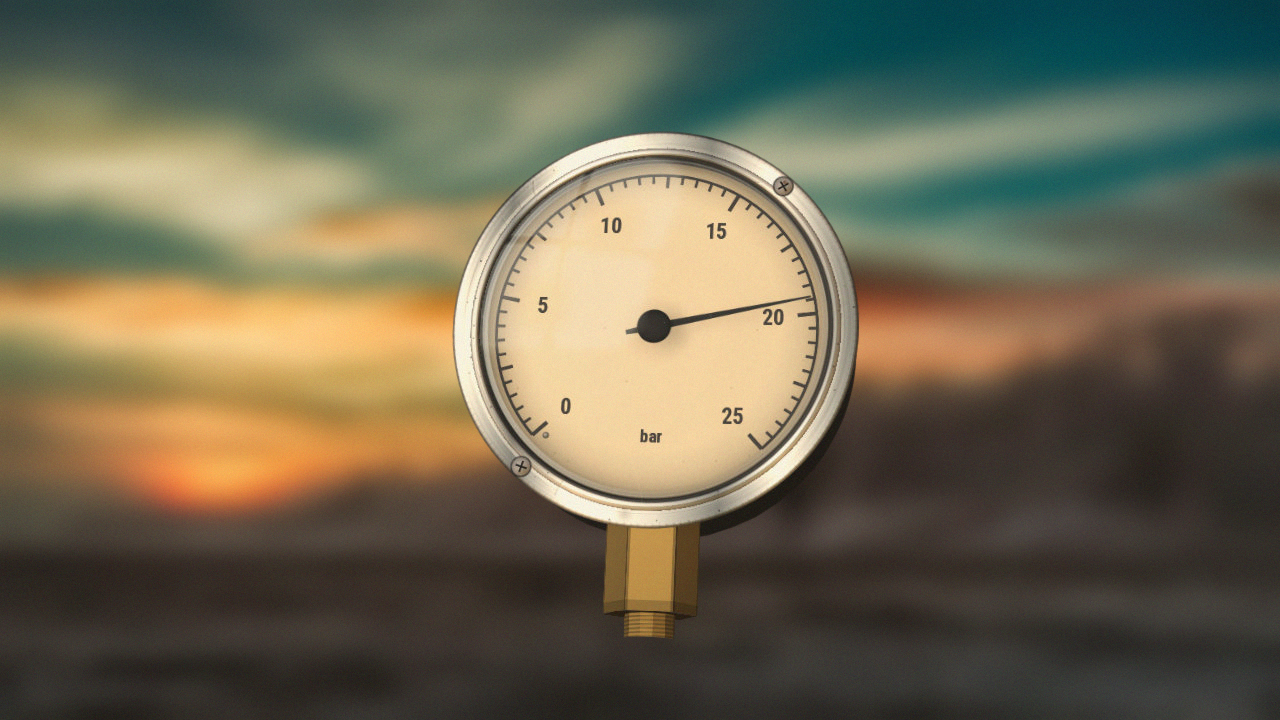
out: 19.5
